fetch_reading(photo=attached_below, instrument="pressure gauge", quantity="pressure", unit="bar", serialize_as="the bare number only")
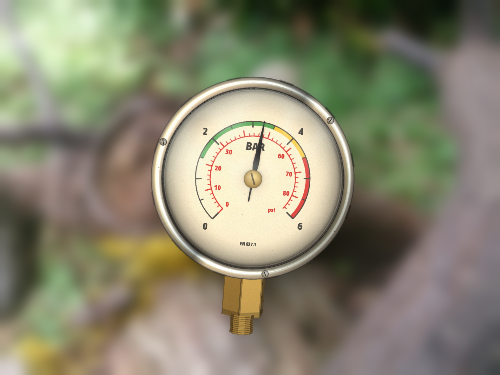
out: 3.25
